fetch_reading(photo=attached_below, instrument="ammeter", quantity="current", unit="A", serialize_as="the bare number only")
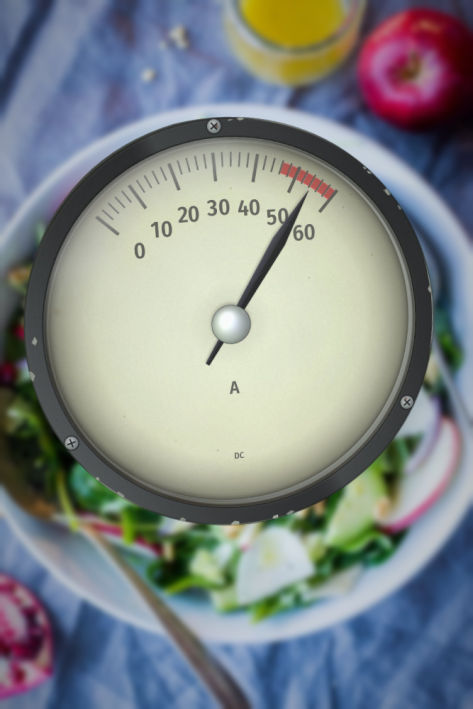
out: 54
